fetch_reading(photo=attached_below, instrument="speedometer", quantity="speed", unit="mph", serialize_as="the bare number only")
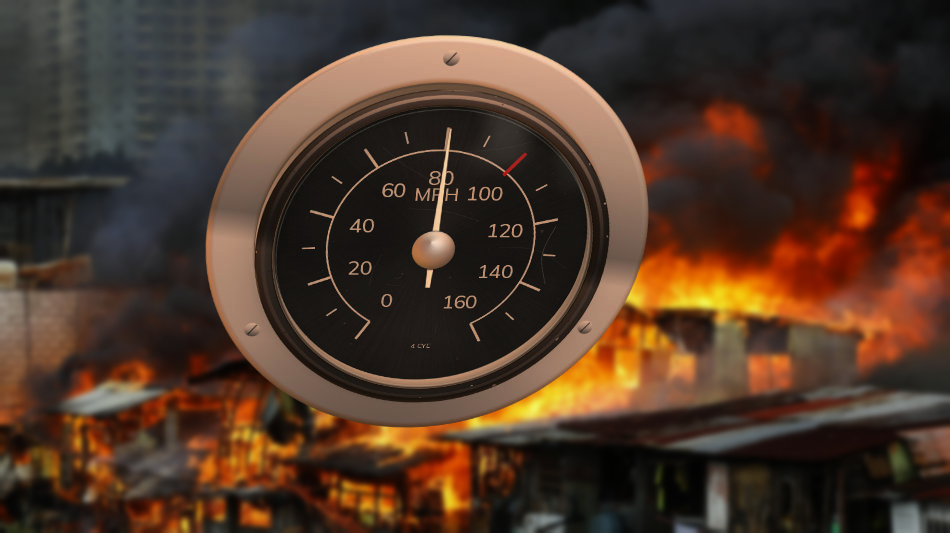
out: 80
